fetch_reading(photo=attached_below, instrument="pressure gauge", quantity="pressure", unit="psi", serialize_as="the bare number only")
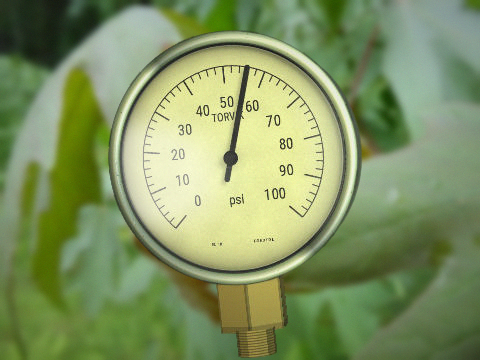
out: 56
